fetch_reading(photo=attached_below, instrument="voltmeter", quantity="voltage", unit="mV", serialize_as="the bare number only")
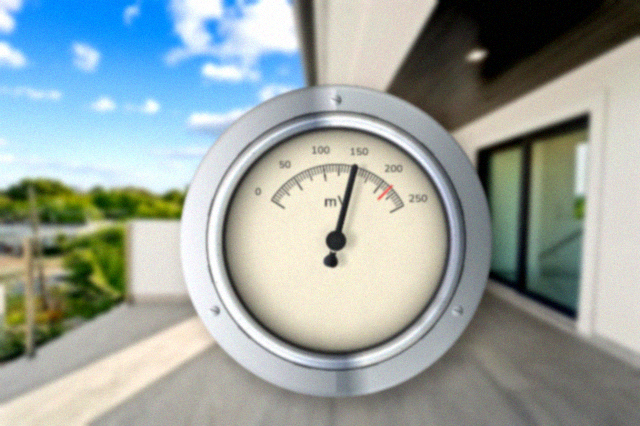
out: 150
